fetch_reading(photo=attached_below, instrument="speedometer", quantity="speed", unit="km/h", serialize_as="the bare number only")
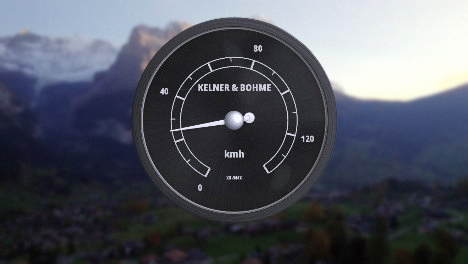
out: 25
